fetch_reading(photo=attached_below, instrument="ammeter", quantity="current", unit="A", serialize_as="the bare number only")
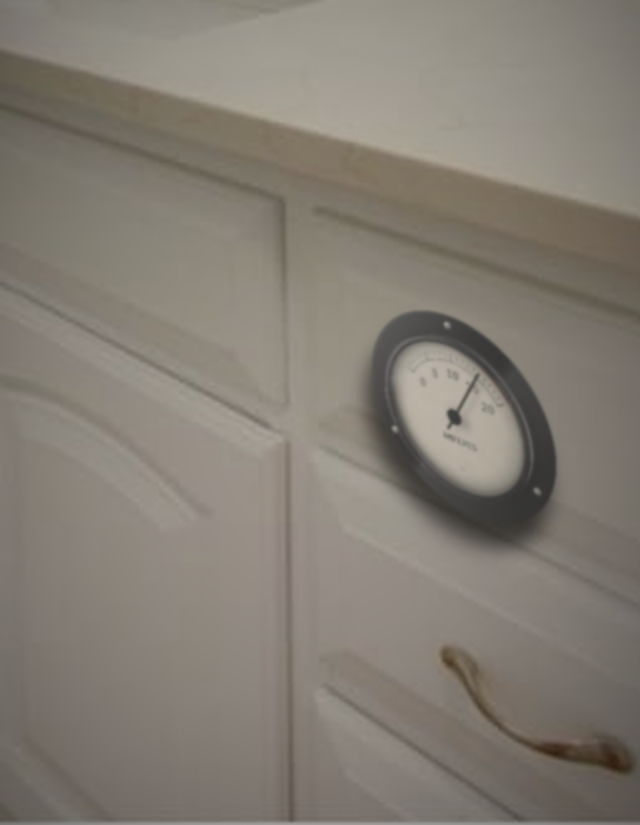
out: 15
